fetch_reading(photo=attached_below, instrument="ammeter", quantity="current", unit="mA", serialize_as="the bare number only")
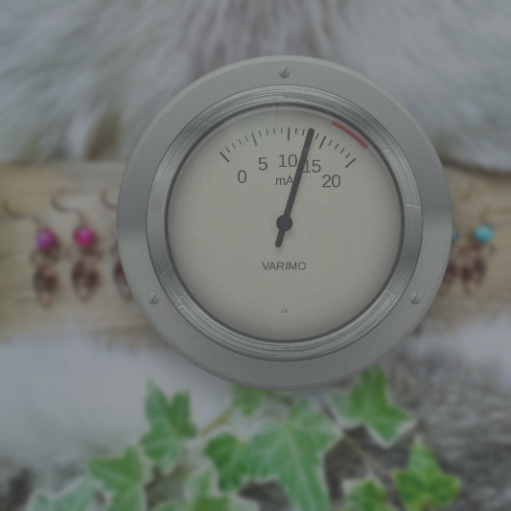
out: 13
